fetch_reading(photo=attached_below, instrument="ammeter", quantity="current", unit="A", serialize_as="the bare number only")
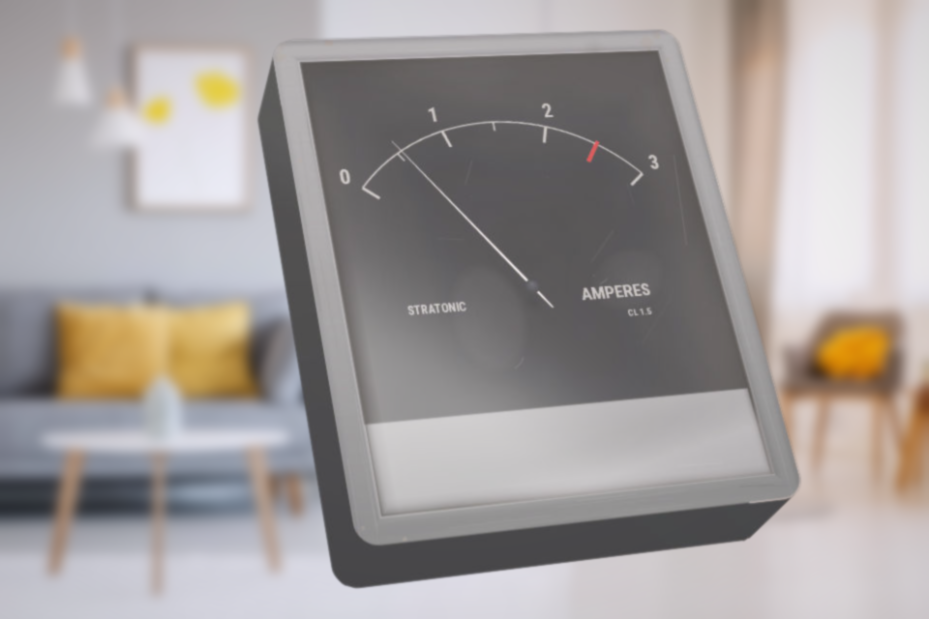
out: 0.5
